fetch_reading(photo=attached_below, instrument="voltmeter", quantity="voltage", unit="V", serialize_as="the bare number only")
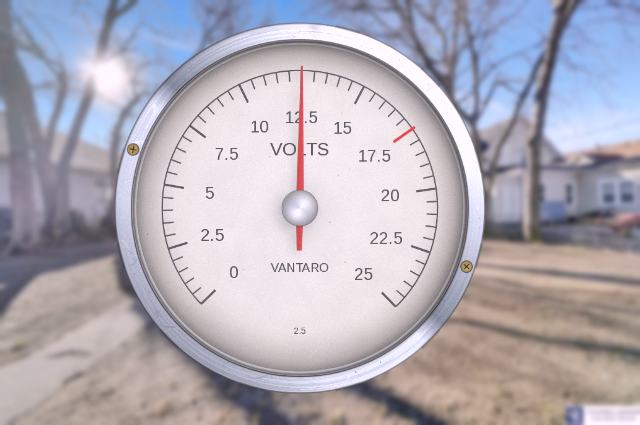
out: 12.5
